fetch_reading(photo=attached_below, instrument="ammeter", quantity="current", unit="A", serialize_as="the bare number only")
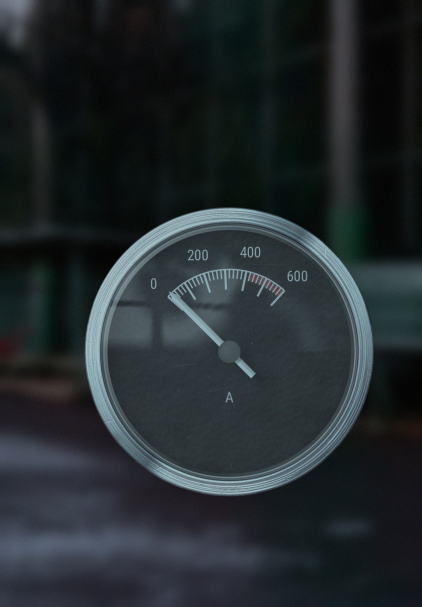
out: 20
